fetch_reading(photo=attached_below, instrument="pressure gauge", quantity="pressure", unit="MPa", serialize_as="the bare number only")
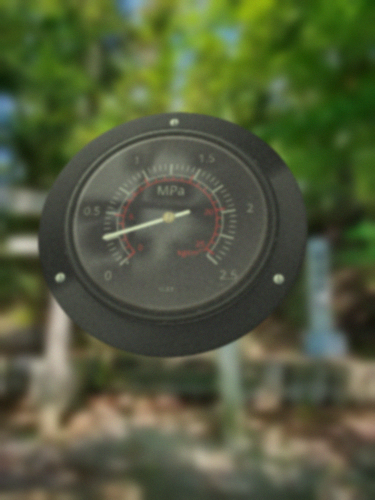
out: 0.25
